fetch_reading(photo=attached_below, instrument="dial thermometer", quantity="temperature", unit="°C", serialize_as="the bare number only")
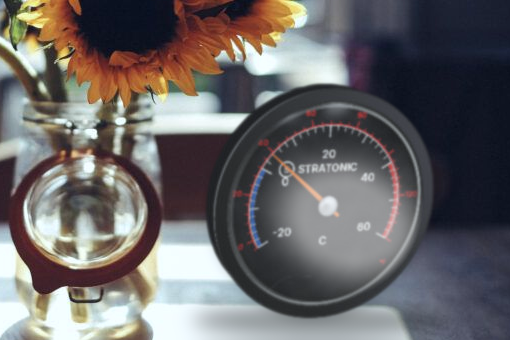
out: 4
